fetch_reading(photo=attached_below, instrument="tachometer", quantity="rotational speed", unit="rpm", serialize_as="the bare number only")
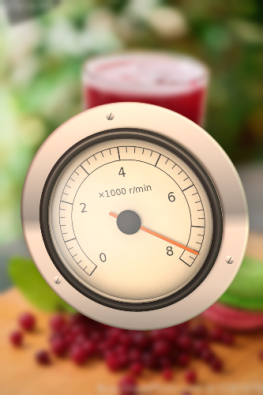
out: 7600
